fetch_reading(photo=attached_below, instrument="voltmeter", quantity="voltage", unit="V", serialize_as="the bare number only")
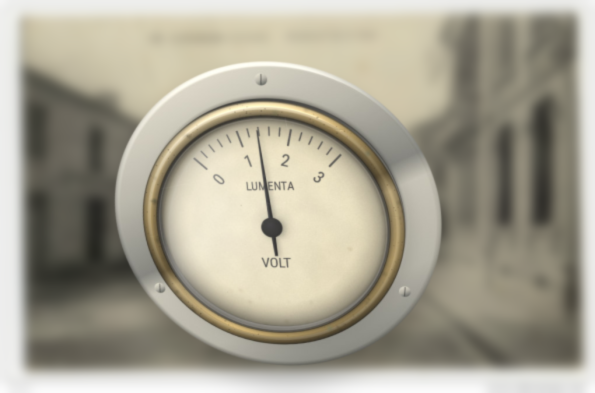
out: 1.4
